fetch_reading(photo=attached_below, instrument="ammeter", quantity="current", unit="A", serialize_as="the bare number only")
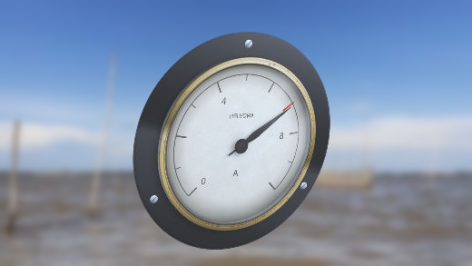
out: 7
